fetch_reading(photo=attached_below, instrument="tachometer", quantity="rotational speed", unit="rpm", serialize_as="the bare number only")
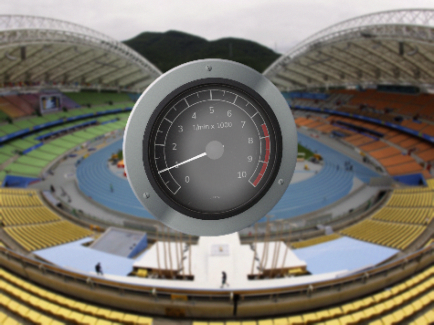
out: 1000
